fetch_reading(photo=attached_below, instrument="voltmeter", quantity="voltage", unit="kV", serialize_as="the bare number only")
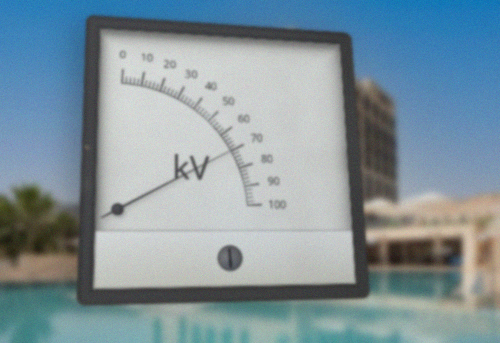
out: 70
